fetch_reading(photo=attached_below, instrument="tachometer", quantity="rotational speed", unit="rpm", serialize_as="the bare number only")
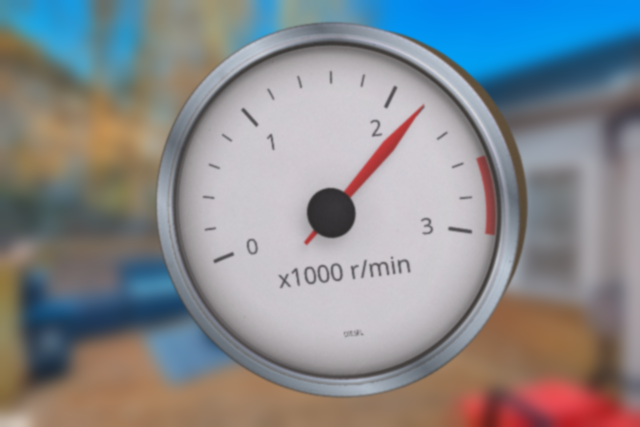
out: 2200
